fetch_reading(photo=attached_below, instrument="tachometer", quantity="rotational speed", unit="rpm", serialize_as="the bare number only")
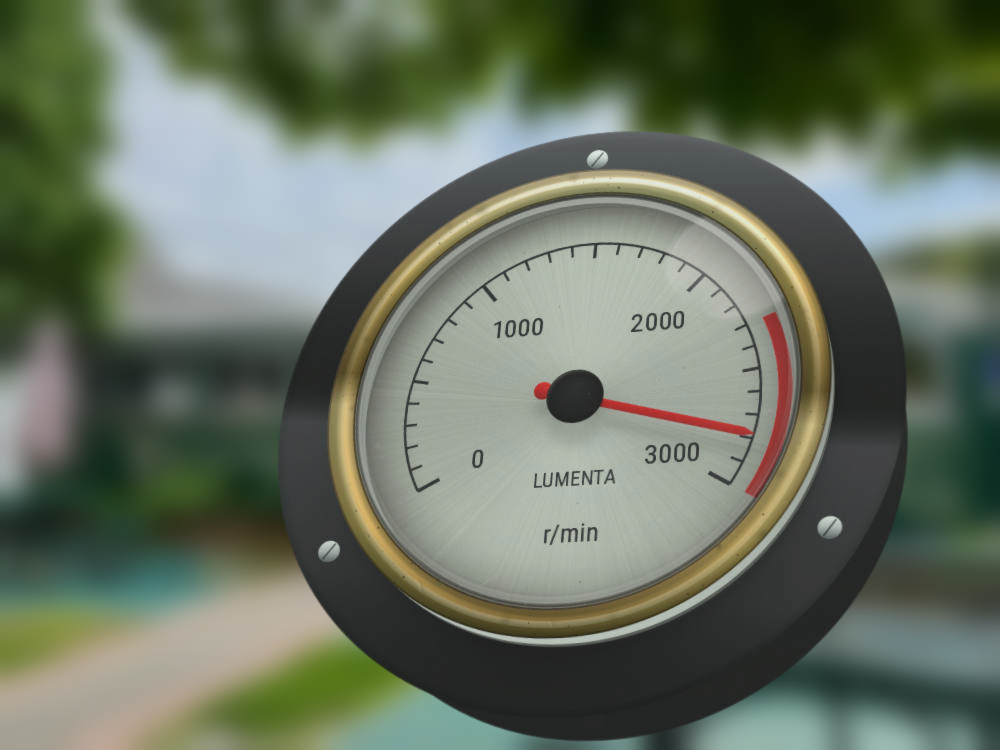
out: 2800
